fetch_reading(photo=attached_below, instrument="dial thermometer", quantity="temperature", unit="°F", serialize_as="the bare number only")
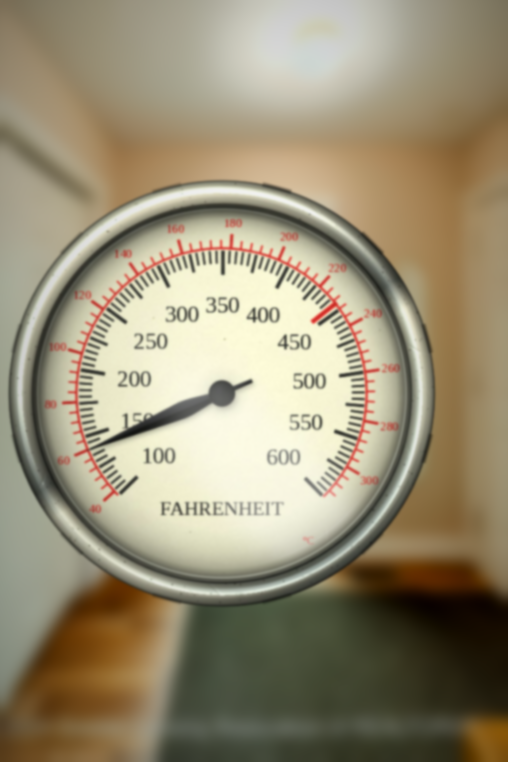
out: 140
